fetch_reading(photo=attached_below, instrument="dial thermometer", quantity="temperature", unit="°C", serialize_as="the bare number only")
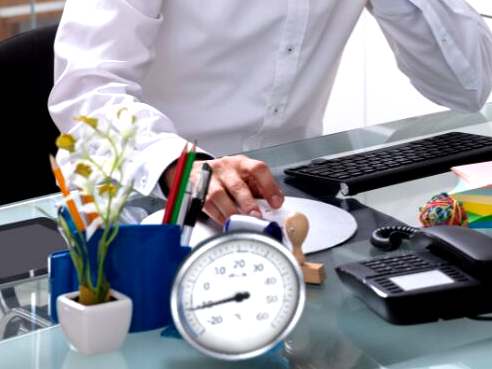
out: -10
